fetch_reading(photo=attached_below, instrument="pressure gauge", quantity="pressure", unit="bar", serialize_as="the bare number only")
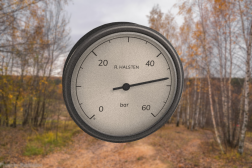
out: 47.5
